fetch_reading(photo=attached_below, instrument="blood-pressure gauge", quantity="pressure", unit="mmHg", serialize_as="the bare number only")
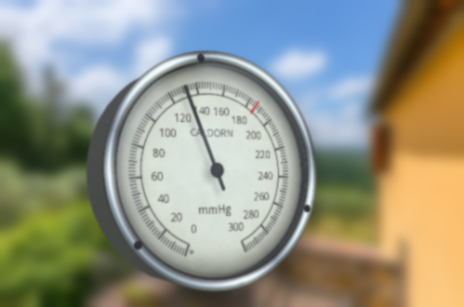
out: 130
